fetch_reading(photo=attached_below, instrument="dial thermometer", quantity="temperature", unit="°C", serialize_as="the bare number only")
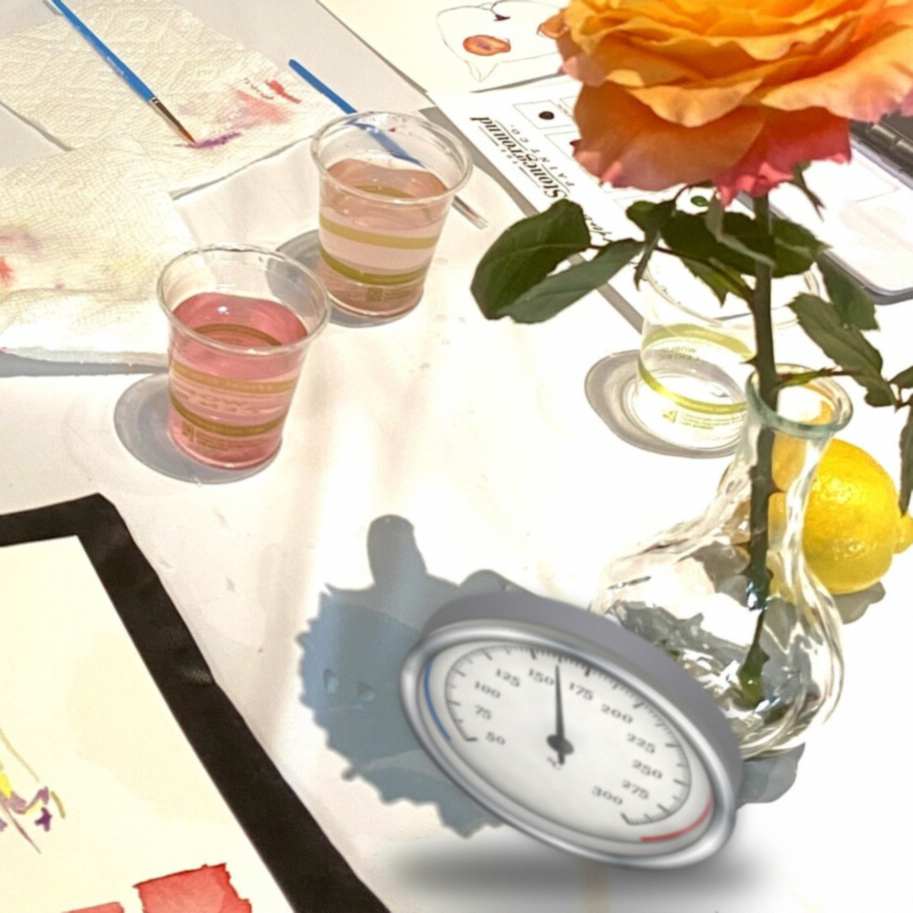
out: 162.5
